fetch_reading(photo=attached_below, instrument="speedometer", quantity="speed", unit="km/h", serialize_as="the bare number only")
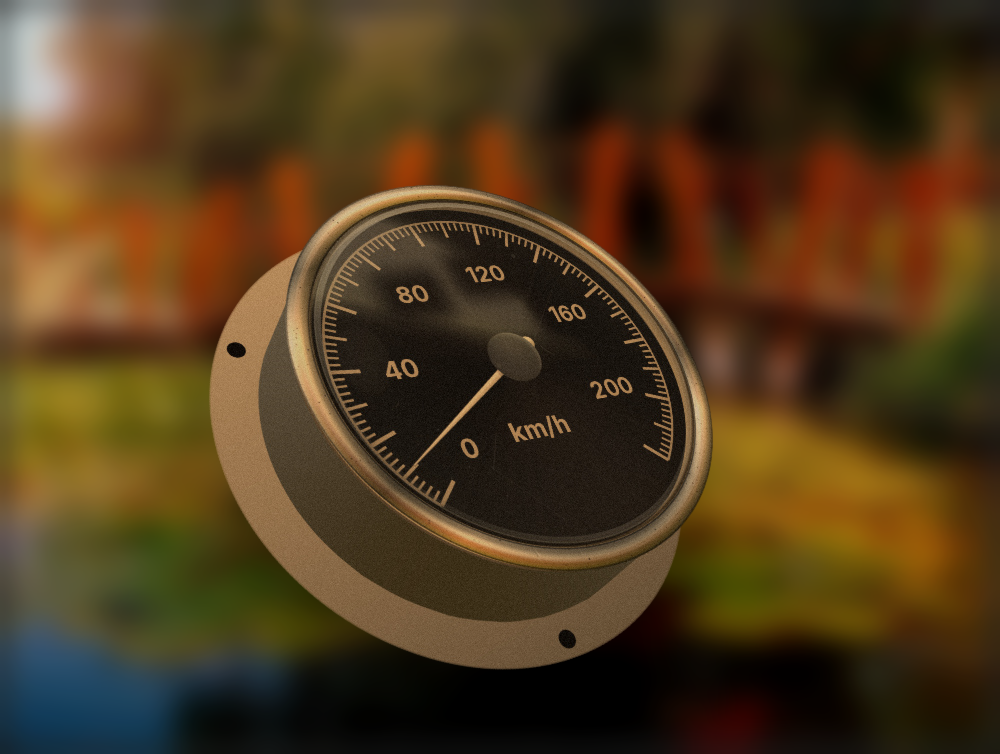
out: 10
